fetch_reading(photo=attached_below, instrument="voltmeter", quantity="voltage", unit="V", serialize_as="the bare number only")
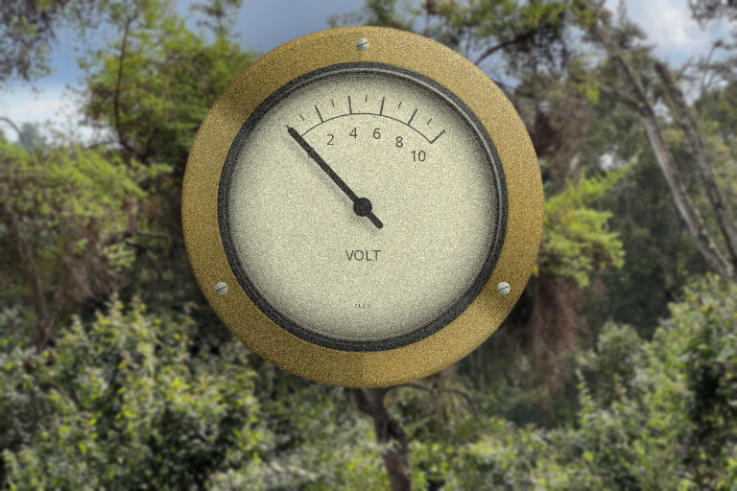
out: 0
